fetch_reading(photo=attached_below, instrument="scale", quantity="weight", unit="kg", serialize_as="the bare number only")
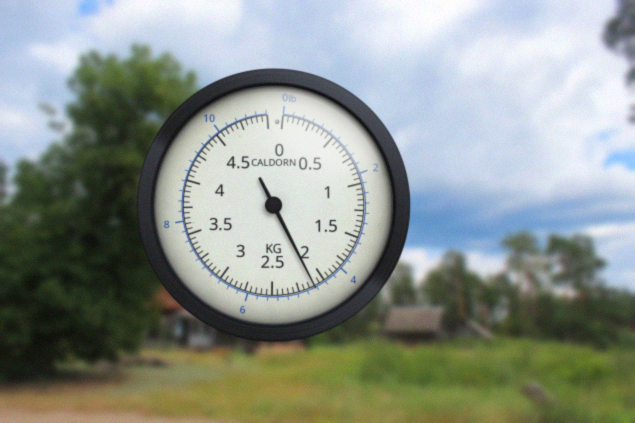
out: 2.1
